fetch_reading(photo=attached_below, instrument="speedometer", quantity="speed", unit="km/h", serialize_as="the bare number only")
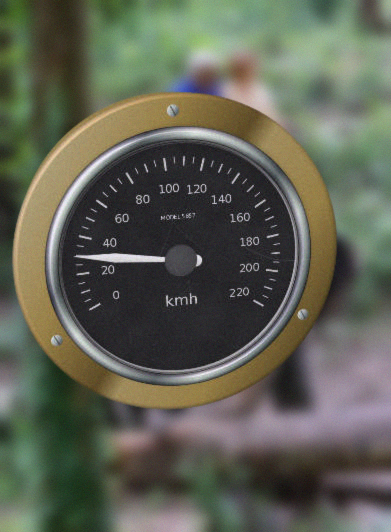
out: 30
